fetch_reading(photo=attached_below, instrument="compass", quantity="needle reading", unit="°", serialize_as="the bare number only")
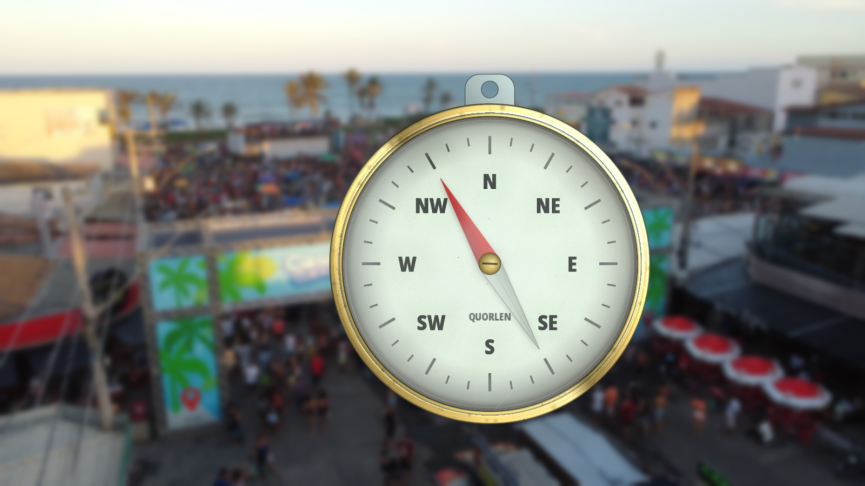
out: 330
